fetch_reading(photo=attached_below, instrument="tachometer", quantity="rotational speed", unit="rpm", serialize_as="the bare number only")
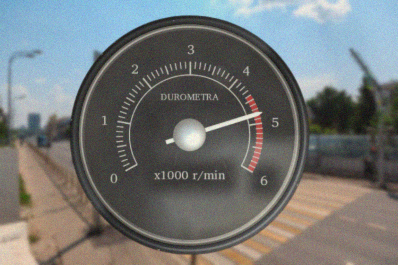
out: 4800
